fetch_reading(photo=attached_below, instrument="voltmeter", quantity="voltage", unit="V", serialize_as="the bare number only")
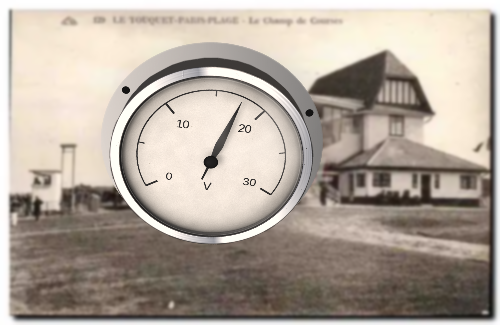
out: 17.5
